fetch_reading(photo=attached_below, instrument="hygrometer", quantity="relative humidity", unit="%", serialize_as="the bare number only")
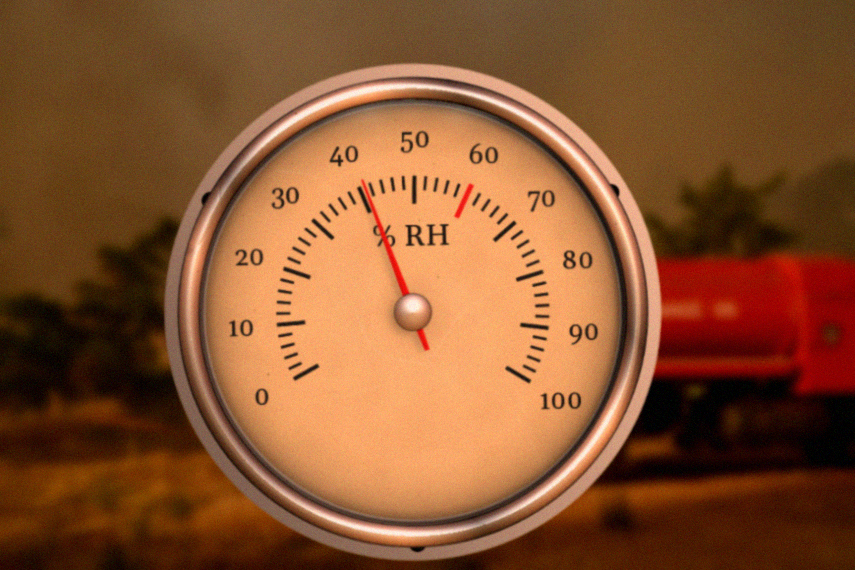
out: 41
